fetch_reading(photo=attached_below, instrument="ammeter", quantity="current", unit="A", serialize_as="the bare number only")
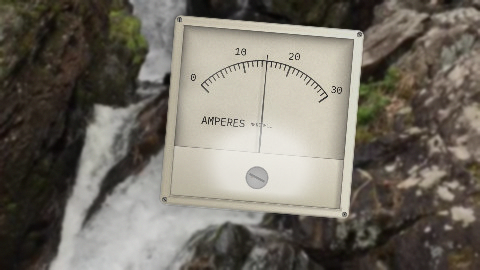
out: 15
